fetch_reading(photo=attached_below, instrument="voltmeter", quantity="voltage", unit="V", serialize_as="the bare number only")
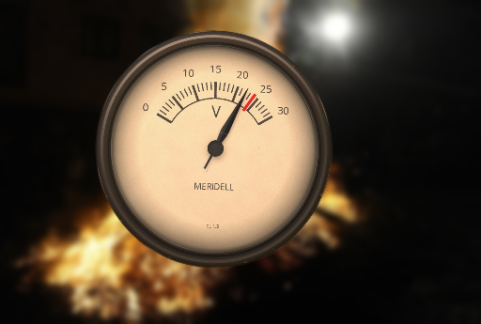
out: 22
